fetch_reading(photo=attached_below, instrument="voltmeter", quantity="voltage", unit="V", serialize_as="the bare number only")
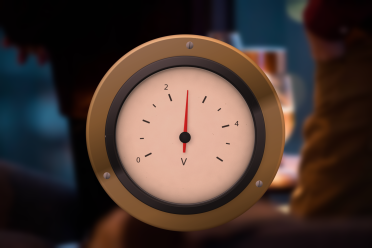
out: 2.5
